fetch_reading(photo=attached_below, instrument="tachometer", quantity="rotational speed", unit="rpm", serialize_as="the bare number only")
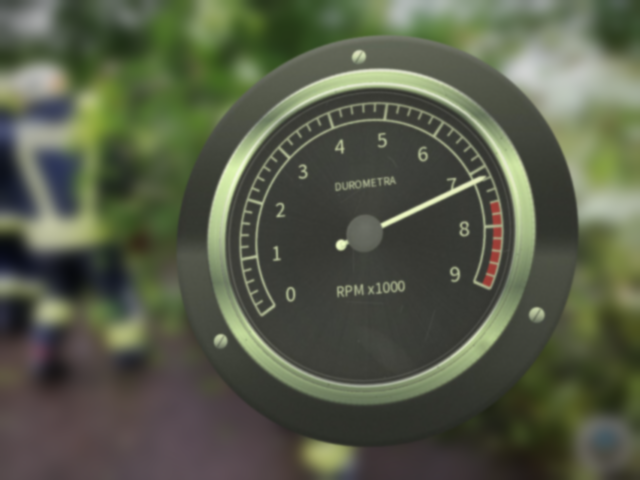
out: 7200
